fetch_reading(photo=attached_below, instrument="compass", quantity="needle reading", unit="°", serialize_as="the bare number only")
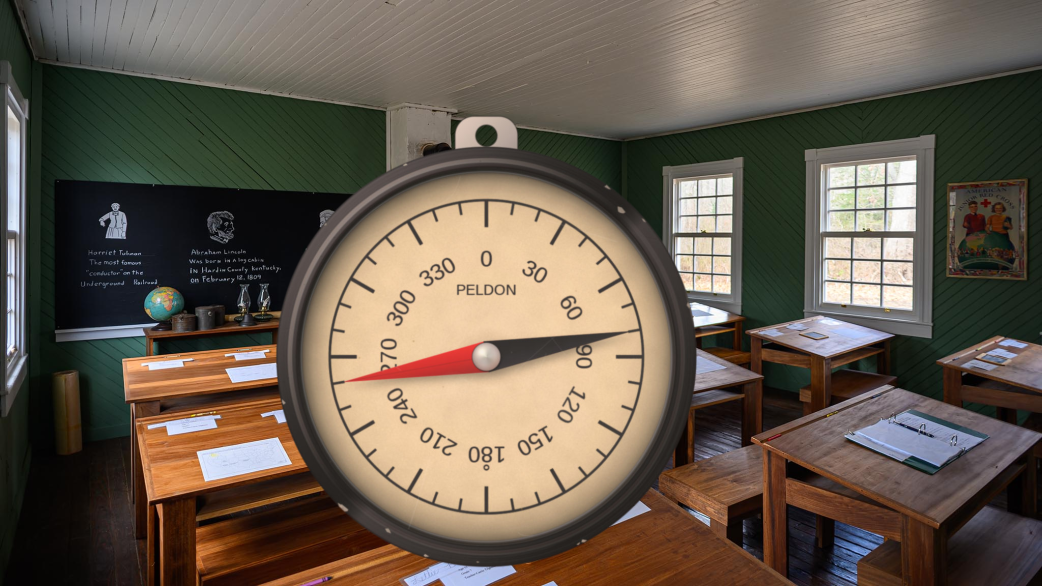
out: 260
